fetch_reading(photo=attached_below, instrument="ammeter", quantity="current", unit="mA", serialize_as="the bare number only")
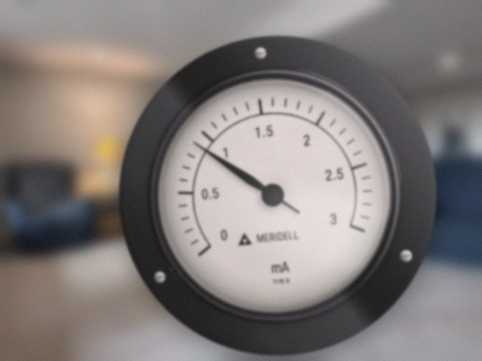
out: 0.9
